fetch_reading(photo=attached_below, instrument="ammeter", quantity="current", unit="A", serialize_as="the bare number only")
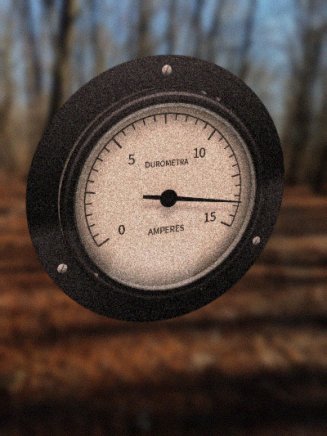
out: 13.75
